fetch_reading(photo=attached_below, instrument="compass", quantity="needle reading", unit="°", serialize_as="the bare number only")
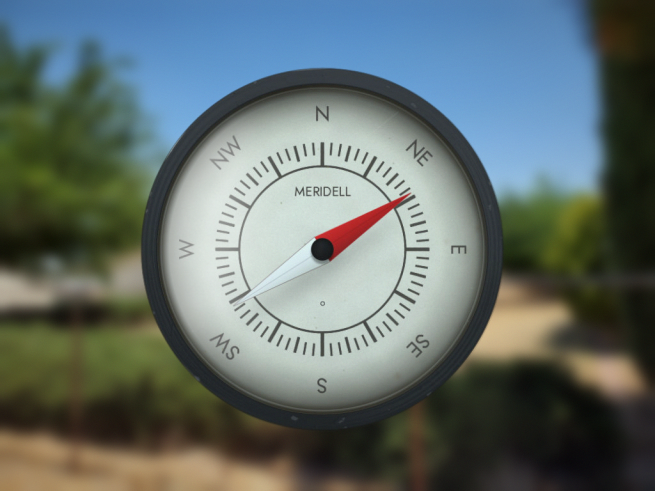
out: 57.5
